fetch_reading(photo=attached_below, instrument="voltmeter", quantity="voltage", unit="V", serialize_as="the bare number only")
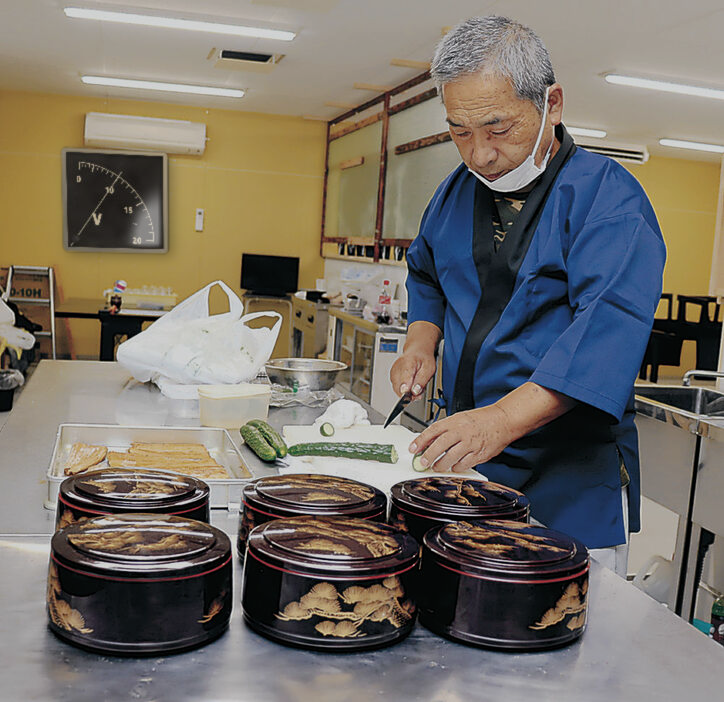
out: 10
